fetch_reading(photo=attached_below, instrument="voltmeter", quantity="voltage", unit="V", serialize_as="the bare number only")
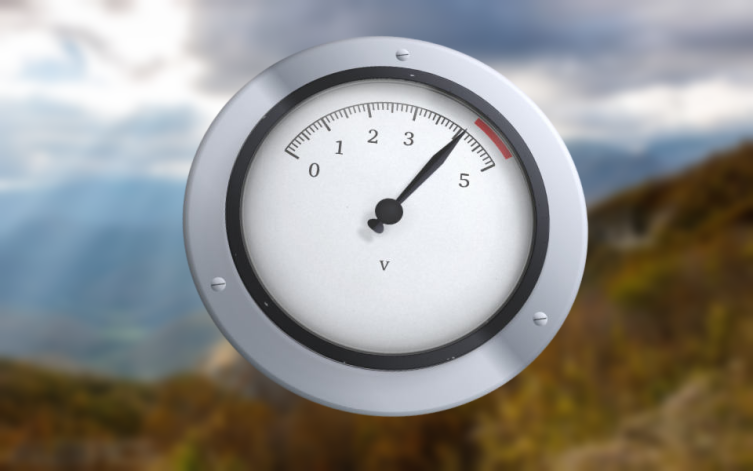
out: 4.1
